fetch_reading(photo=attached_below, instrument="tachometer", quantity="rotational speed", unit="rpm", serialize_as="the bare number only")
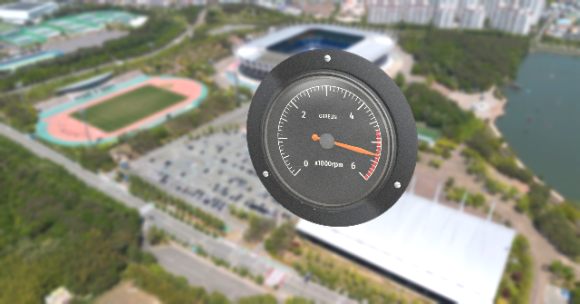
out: 5300
